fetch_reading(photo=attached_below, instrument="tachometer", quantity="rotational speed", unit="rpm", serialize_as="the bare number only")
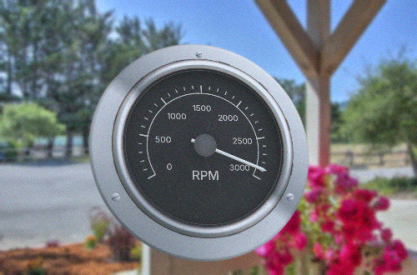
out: 2900
